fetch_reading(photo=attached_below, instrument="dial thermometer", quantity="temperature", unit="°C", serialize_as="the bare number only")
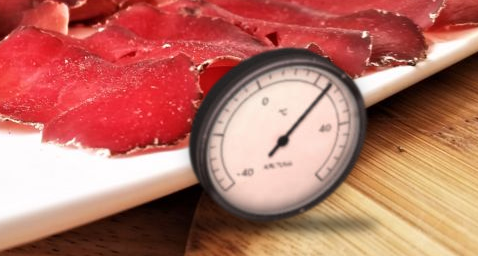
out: 24
